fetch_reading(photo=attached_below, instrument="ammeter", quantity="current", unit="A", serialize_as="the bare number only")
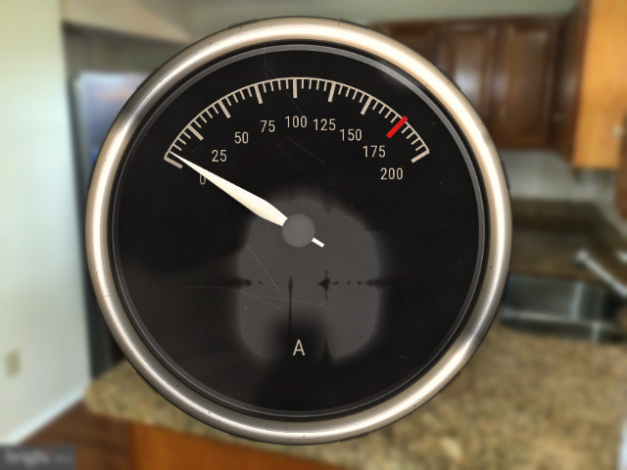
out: 5
